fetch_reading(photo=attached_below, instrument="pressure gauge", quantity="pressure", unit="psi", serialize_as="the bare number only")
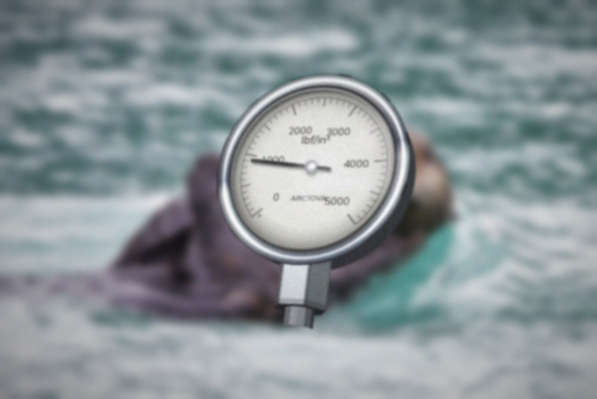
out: 900
